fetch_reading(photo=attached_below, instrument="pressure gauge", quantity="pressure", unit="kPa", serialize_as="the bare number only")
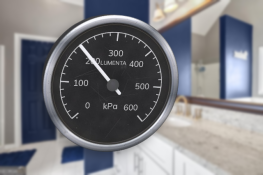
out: 200
